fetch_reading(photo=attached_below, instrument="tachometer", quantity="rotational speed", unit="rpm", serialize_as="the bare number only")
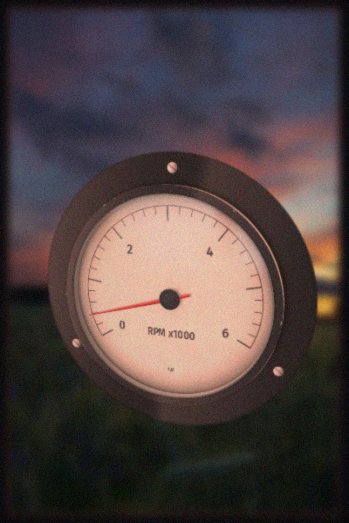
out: 400
